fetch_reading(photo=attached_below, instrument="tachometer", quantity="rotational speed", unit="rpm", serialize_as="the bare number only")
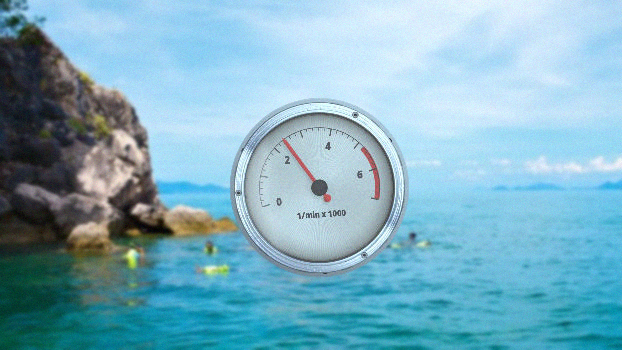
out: 2400
